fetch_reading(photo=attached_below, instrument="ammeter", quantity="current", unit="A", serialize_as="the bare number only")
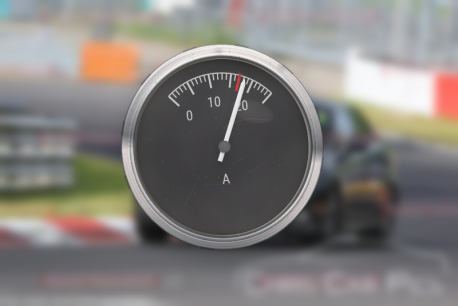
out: 18
